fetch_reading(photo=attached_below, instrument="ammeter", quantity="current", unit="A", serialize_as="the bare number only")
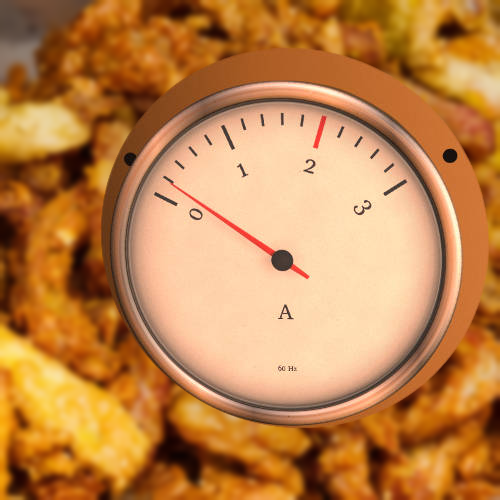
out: 0.2
